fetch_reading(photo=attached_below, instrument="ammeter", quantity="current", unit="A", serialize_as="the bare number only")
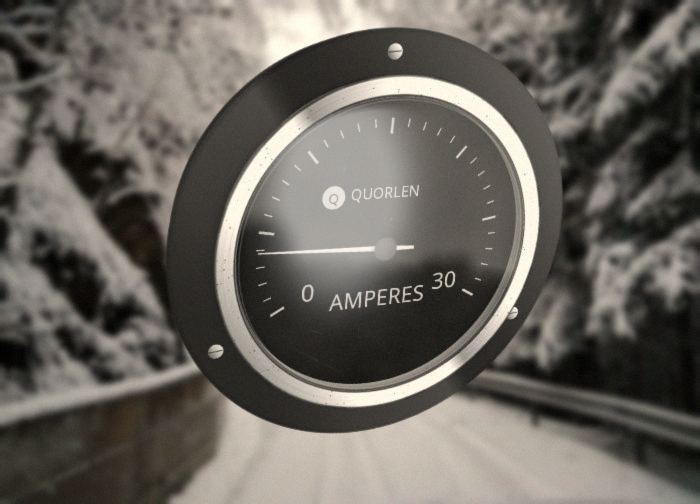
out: 4
